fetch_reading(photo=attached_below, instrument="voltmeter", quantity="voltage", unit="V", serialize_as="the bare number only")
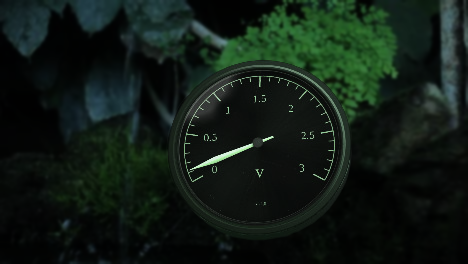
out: 0.1
